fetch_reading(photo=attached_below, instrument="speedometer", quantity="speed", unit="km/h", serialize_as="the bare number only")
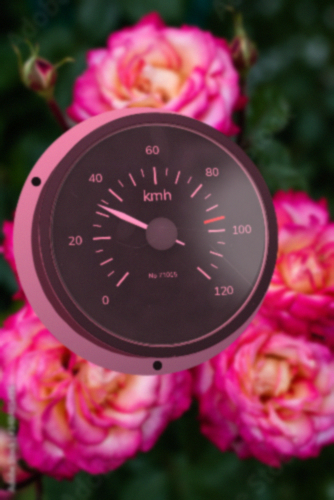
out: 32.5
